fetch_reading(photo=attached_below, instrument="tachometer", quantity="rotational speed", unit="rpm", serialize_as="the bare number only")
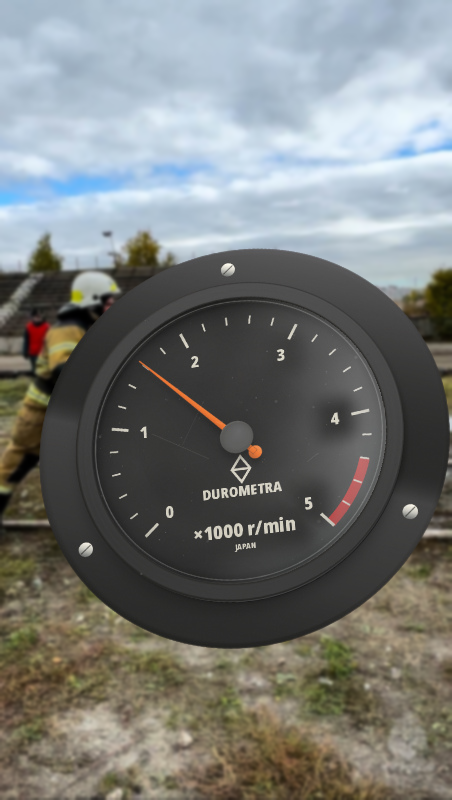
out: 1600
